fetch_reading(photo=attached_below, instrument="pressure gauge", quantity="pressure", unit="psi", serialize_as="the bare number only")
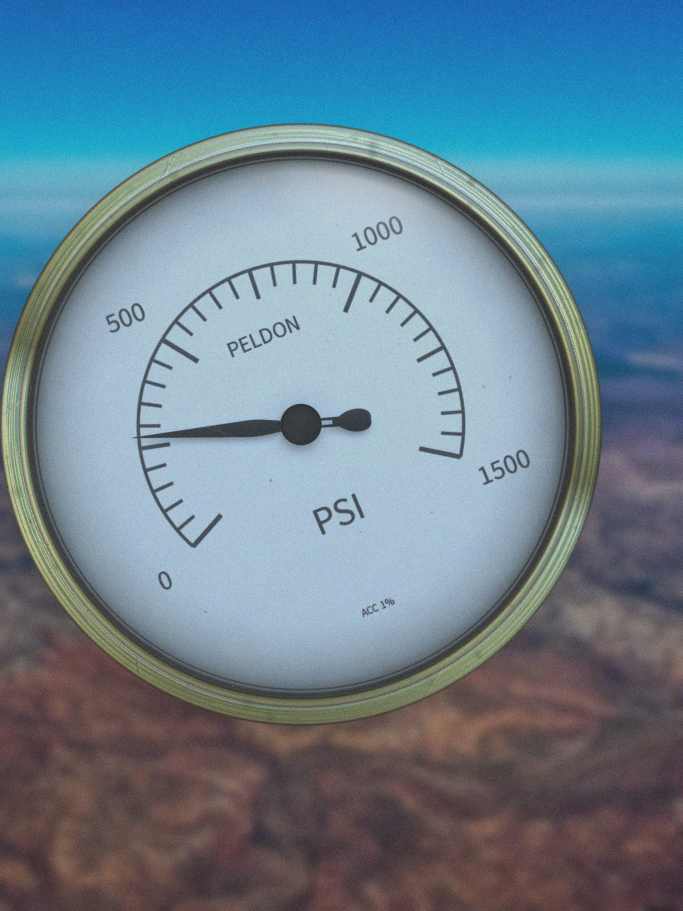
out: 275
